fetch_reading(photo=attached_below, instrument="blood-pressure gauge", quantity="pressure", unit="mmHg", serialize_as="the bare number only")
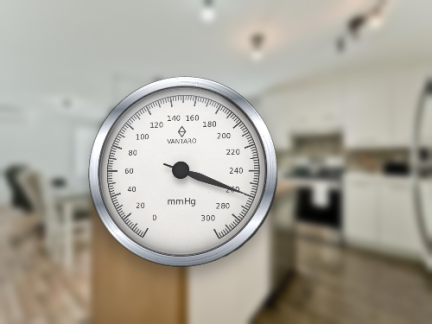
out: 260
